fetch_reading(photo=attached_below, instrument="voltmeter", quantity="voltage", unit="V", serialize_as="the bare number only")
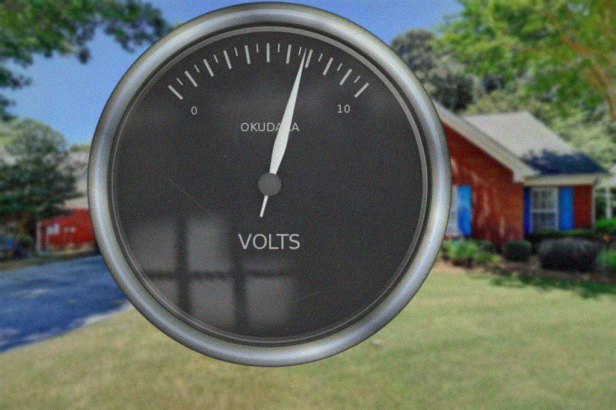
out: 6.75
